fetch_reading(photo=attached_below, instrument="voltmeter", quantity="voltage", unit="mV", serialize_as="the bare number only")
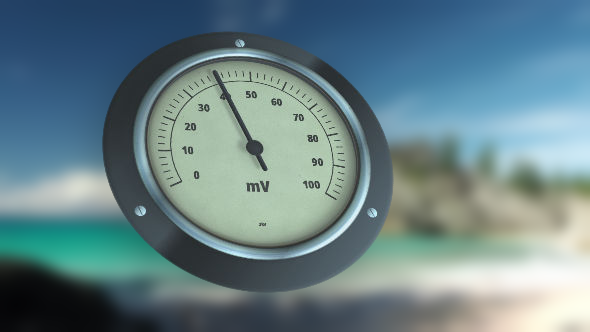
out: 40
